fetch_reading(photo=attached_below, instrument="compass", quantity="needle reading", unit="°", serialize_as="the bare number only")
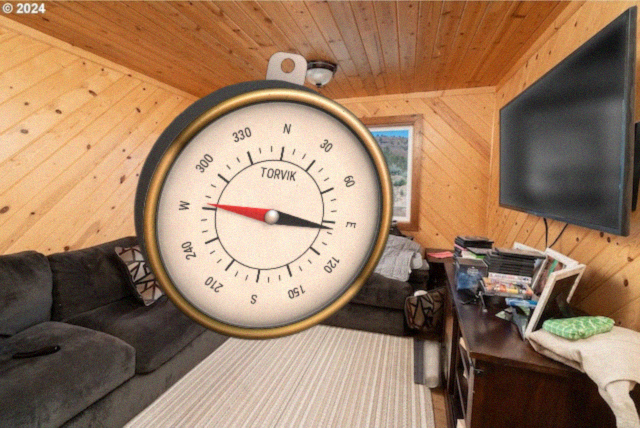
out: 275
